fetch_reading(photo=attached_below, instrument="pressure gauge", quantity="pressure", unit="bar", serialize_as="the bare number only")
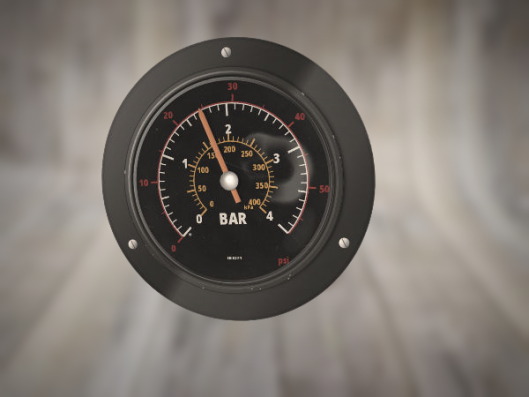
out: 1.7
